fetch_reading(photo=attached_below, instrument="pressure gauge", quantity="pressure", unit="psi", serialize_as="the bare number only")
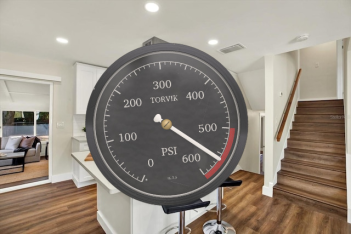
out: 560
